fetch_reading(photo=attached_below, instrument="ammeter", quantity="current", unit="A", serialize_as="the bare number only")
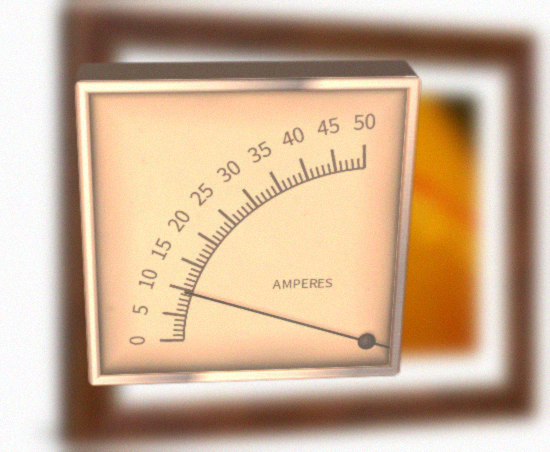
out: 10
